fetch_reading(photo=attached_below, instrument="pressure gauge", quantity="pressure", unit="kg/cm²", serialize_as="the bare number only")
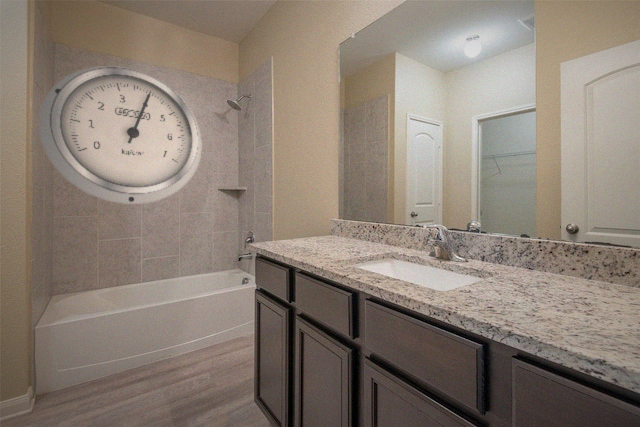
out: 4
